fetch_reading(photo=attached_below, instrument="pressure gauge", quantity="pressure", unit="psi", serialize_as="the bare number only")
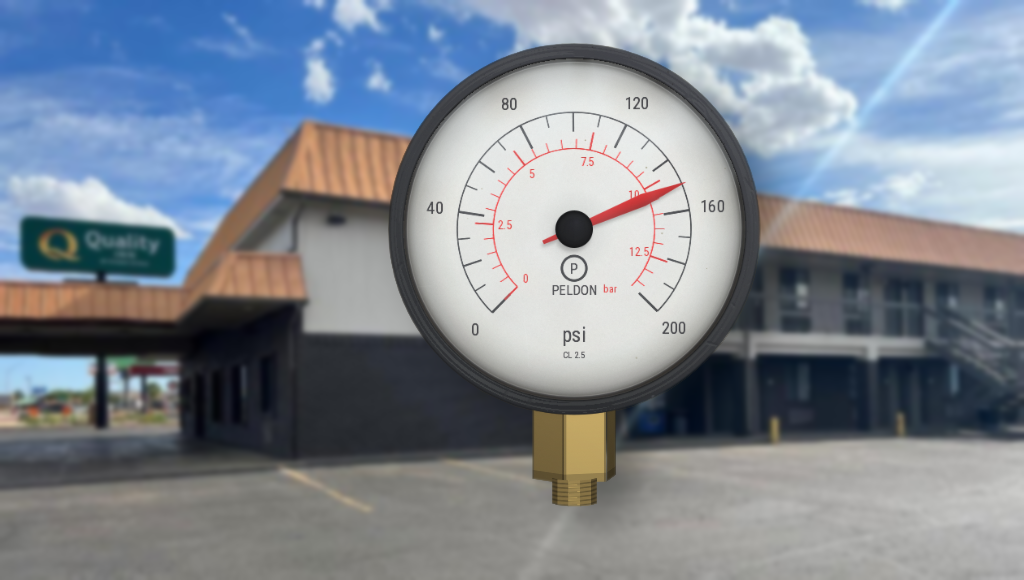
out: 150
